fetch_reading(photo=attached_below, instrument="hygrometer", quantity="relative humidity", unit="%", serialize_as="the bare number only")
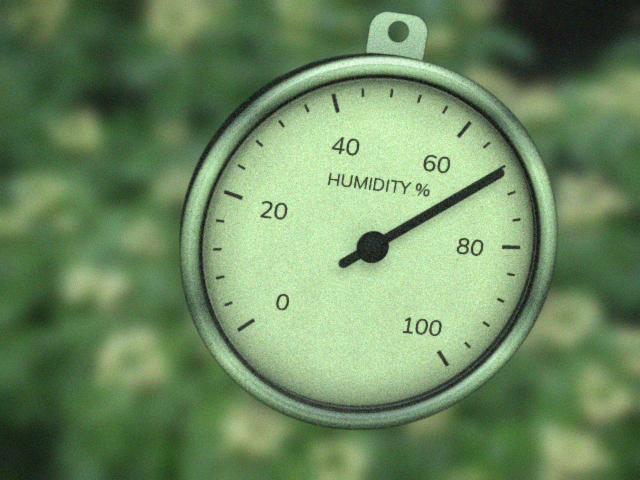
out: 68
